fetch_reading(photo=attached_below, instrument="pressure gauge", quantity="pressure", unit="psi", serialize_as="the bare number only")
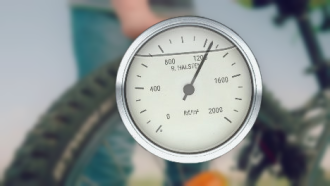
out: 1250
